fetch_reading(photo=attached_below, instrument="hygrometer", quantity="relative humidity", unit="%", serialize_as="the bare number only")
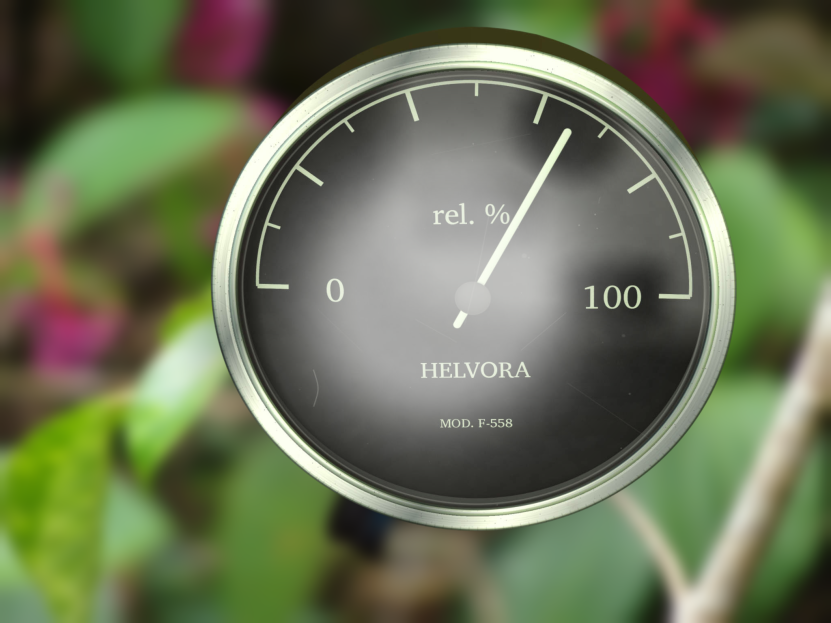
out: 65
